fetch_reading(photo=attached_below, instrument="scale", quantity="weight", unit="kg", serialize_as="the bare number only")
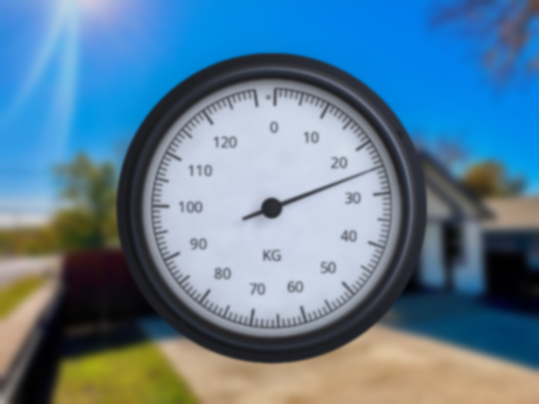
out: 25
